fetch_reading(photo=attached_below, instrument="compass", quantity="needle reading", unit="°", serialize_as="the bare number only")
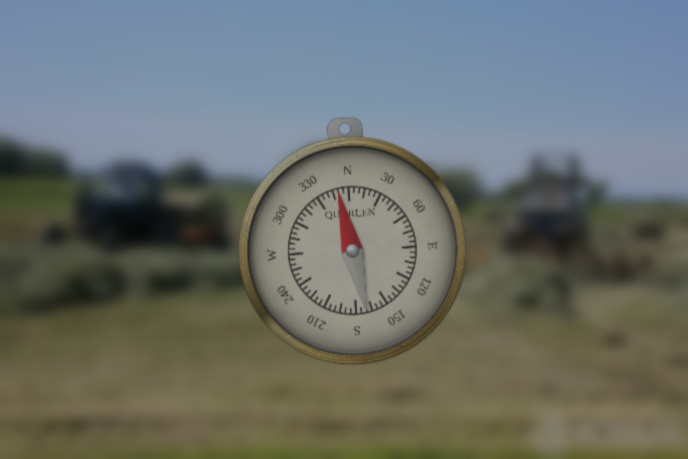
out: 350
